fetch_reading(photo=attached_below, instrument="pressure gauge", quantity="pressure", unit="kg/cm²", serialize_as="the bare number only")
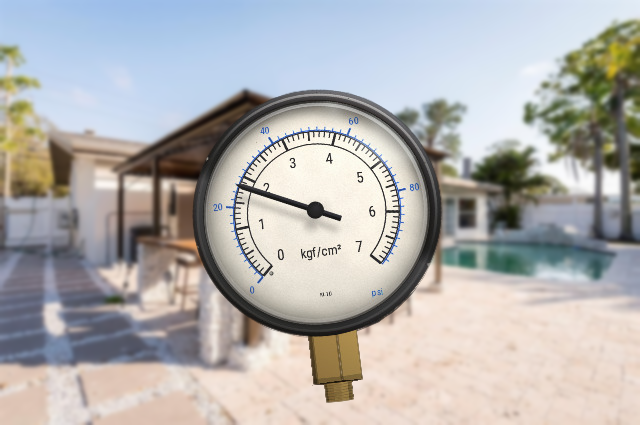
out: 1.8
